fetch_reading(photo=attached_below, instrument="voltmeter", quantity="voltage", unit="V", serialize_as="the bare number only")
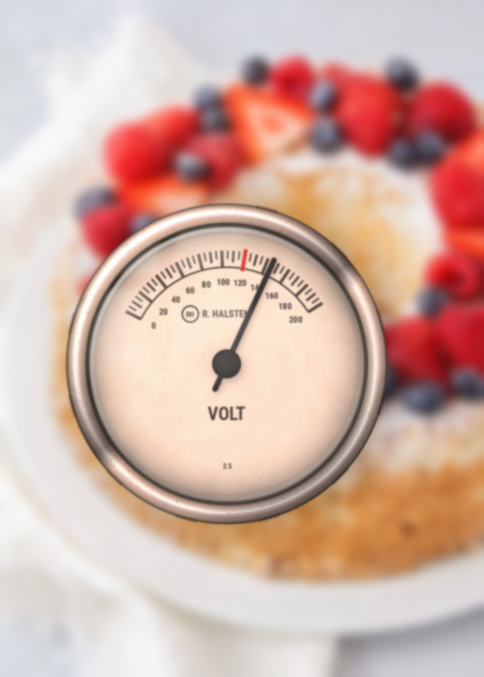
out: 145
